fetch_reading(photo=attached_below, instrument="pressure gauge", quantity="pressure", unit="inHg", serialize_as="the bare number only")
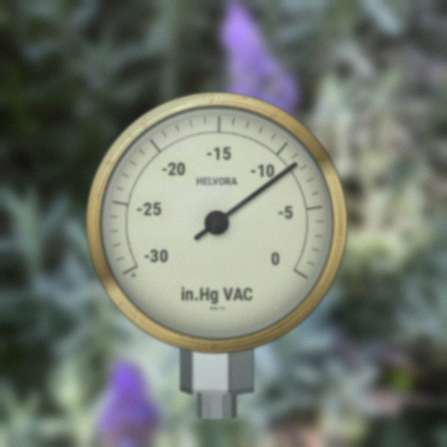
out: -8.5
